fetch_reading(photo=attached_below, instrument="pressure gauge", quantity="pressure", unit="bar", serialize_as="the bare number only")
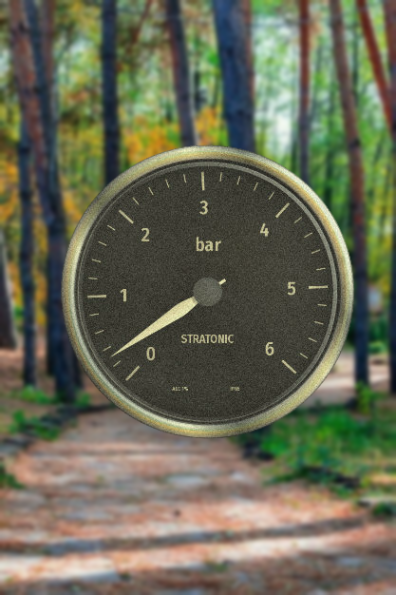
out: 0.3
